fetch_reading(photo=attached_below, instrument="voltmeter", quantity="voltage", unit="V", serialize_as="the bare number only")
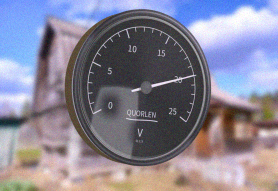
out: 20
